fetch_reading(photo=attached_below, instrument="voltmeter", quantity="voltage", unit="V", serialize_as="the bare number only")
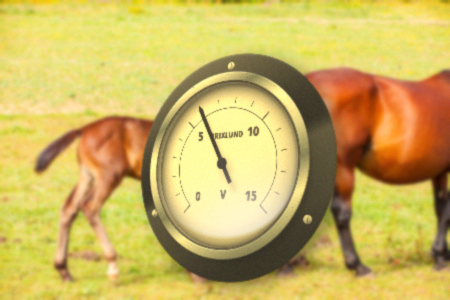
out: 6
